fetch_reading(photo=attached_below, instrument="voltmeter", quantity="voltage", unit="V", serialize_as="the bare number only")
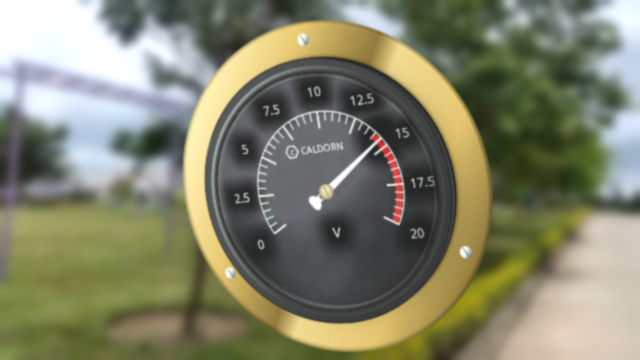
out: 14.5
